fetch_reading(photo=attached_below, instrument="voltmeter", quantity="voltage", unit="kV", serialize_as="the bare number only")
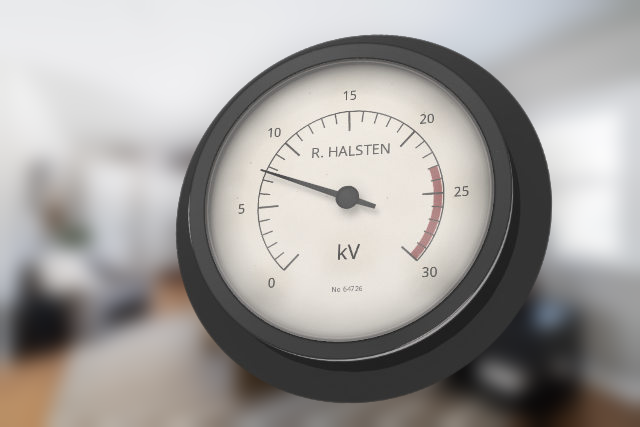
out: 7.5
